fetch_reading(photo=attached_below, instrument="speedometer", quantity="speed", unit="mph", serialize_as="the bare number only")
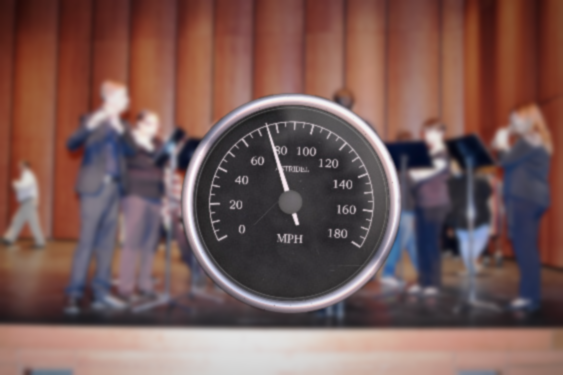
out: 75
